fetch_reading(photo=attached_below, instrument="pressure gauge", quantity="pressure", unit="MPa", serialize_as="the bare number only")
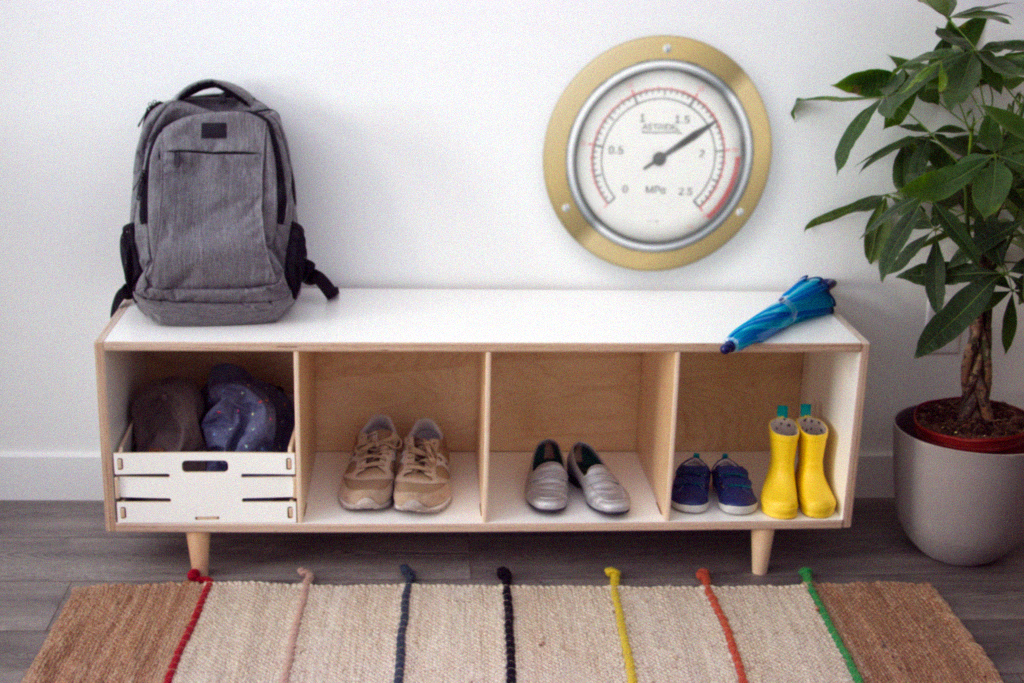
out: 1.75
